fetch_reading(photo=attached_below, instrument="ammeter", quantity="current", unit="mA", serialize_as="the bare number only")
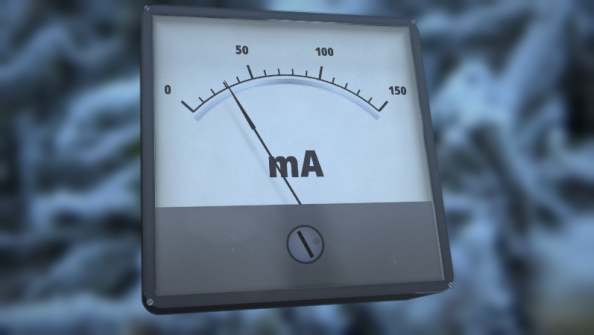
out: 30
